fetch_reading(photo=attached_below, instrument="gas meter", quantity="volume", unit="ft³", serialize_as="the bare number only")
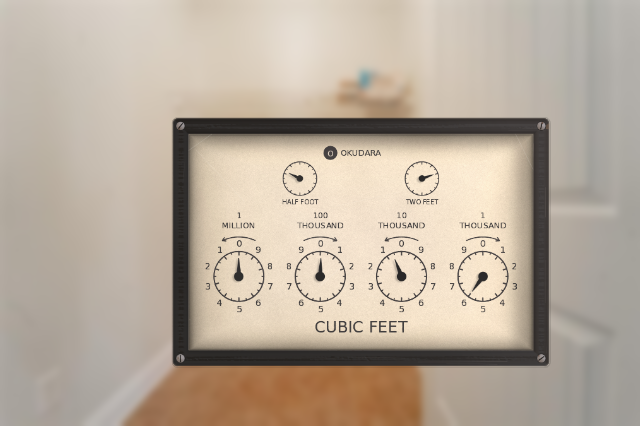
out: 600
